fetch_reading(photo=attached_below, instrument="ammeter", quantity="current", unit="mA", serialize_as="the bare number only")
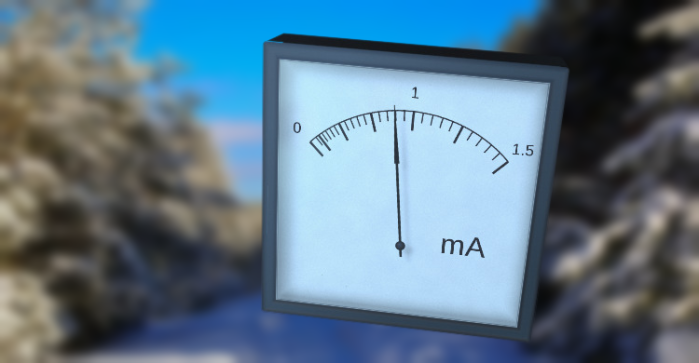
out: 0.9
